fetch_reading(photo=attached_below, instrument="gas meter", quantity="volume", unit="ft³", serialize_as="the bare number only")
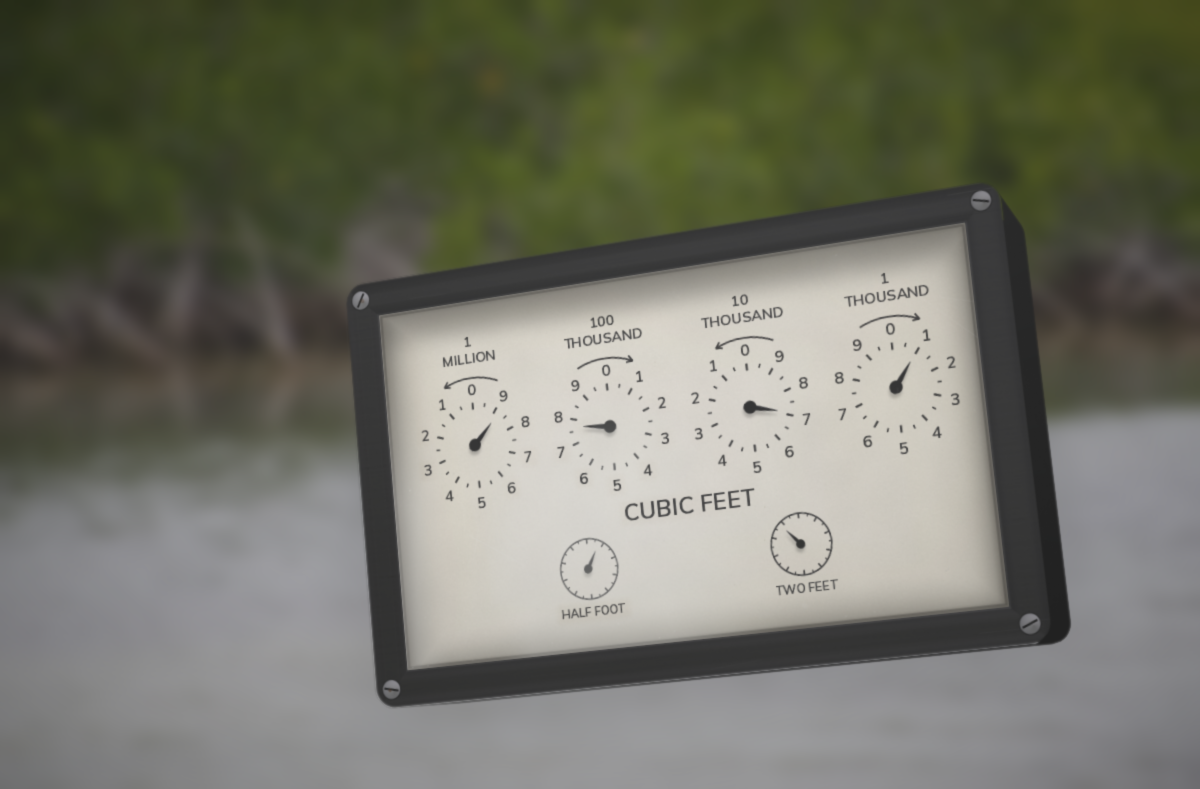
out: 877100
